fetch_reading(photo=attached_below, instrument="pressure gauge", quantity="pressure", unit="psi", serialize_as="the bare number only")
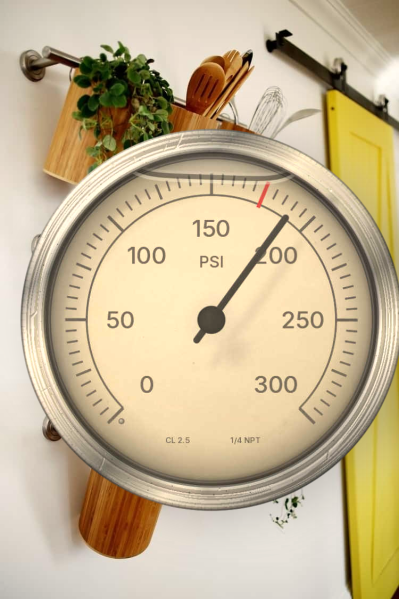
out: 190
